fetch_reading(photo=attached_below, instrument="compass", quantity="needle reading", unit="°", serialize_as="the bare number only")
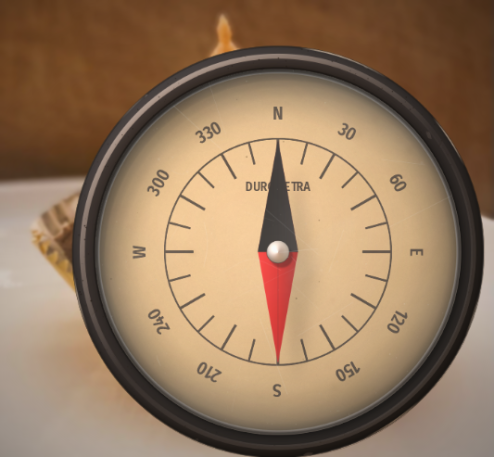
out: 180
